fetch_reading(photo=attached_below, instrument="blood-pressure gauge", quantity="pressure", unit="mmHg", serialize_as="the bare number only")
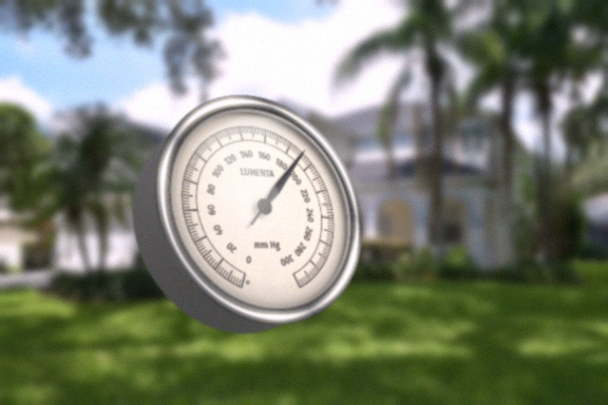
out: 190
